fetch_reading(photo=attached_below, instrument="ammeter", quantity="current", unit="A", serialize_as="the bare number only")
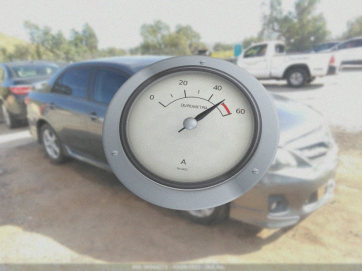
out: 50
